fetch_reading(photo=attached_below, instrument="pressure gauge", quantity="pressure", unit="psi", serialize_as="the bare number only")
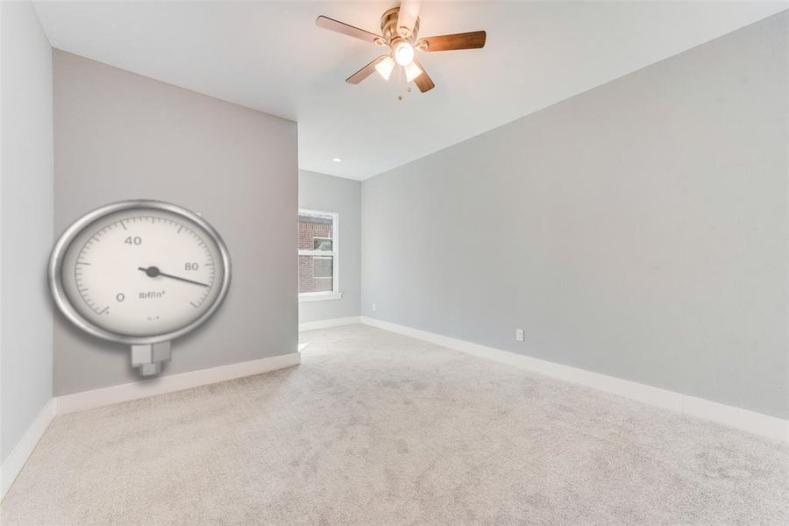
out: 90
